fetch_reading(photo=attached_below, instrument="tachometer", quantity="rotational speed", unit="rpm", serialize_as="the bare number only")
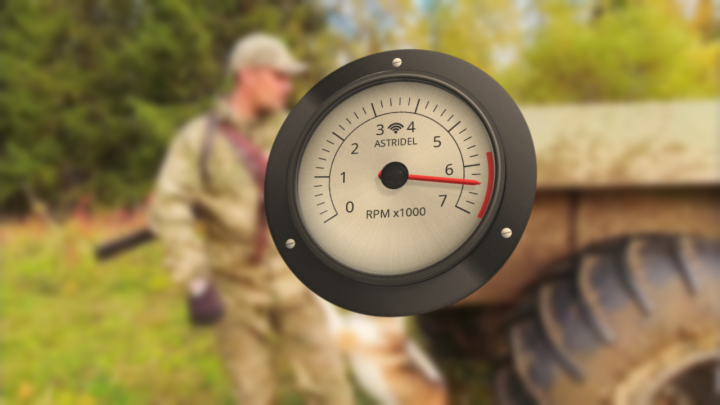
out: 6400
